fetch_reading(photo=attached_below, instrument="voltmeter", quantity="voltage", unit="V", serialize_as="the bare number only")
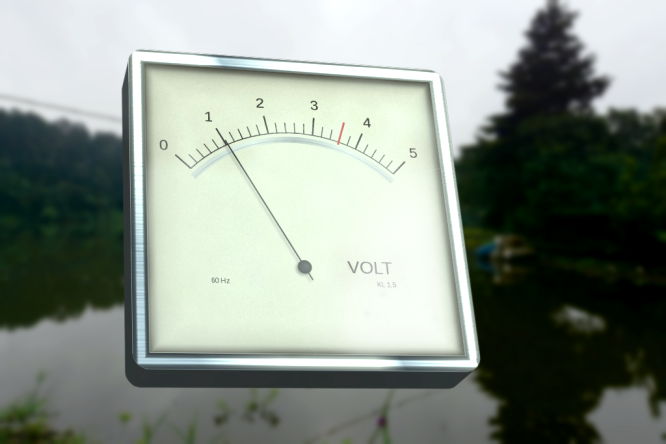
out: 1
